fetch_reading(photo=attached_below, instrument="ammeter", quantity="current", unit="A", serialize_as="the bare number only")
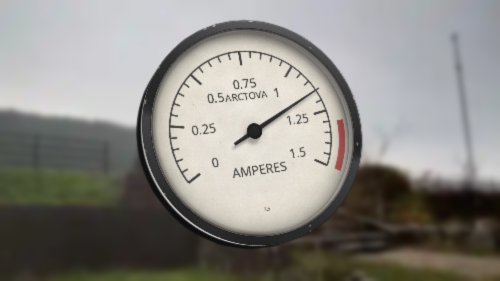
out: 1.15
